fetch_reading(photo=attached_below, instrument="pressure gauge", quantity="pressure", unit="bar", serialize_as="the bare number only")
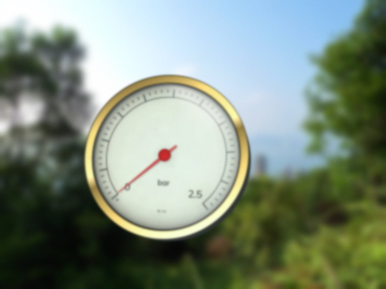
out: 0
